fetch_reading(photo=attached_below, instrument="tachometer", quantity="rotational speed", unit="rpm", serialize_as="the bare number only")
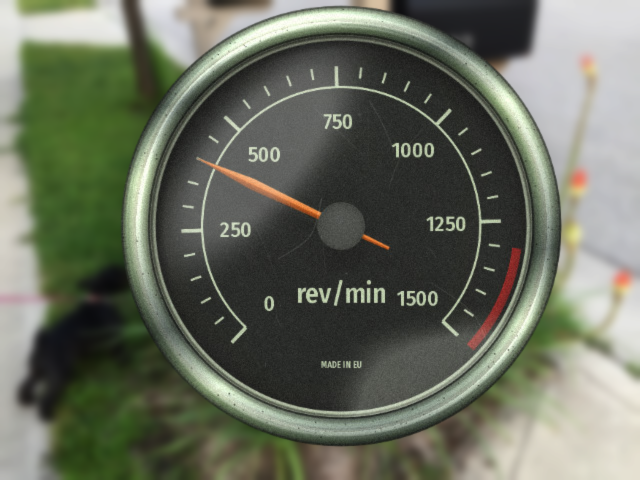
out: 400
